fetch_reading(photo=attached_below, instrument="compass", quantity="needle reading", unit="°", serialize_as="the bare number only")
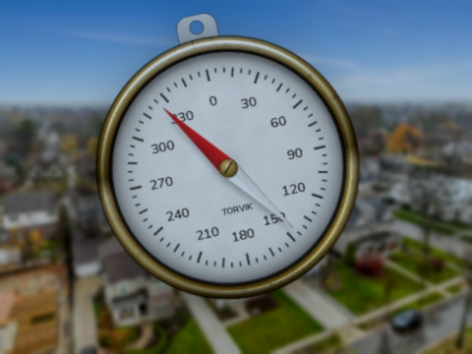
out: 325
